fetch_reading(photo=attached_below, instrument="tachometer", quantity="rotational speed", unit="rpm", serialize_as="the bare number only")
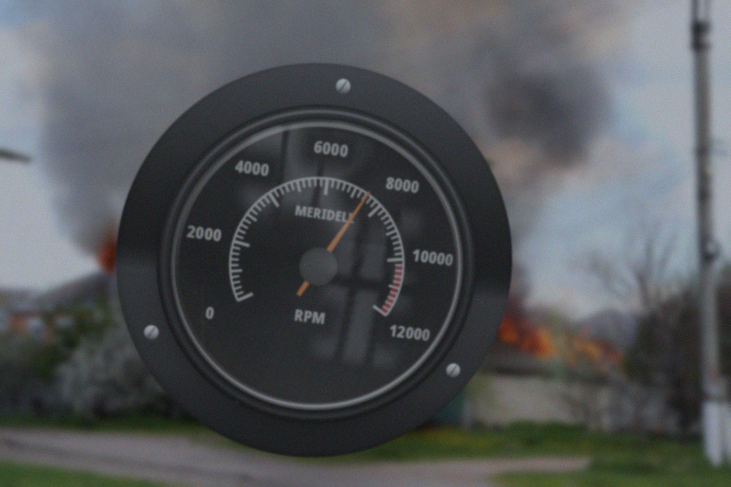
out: 7400
